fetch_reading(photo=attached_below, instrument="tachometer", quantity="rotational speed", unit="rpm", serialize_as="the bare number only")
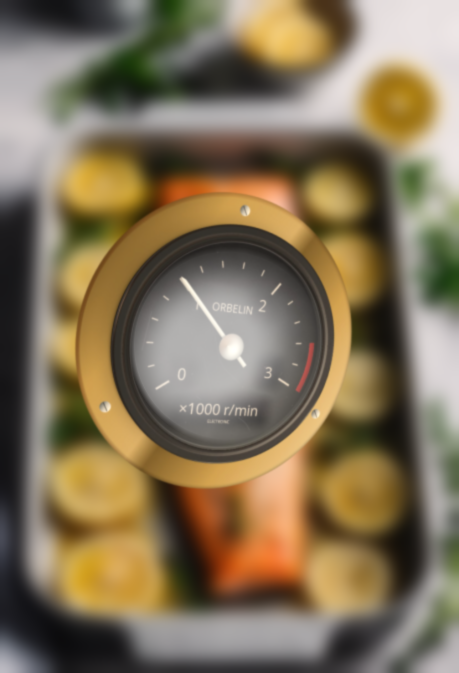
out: 1000
